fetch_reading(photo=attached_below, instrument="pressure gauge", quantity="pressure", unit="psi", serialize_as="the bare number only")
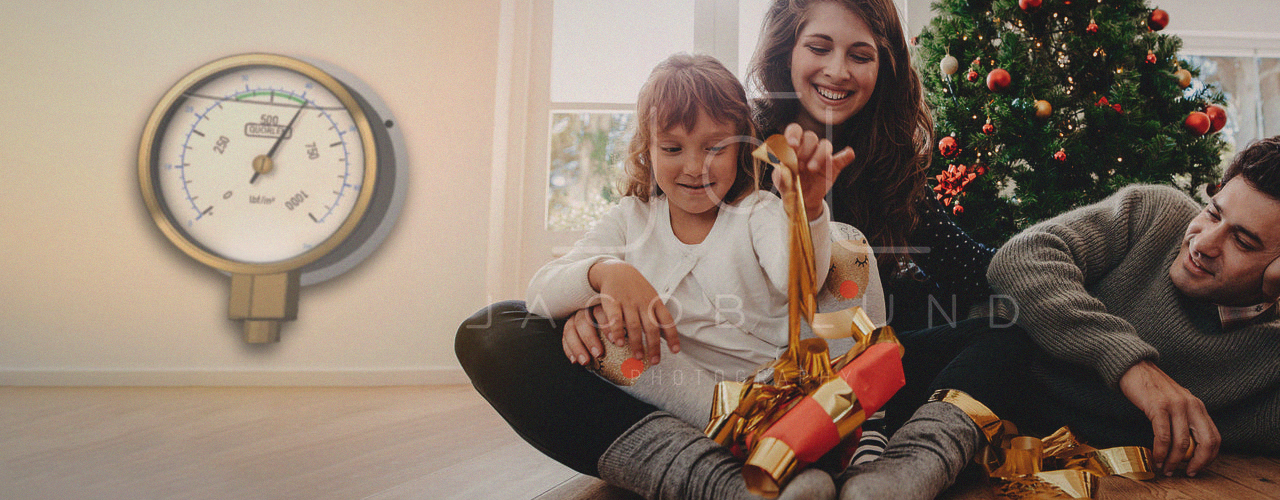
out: 600
